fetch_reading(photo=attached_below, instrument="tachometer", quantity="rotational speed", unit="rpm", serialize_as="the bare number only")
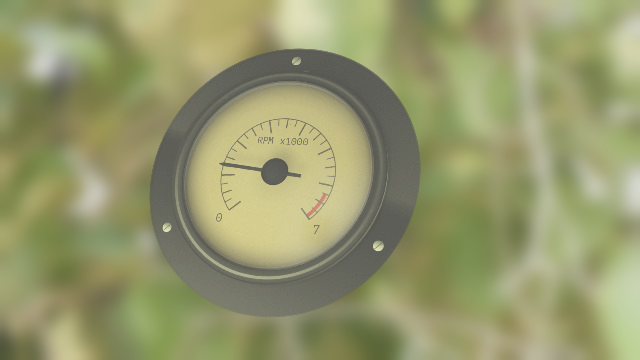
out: 1250
